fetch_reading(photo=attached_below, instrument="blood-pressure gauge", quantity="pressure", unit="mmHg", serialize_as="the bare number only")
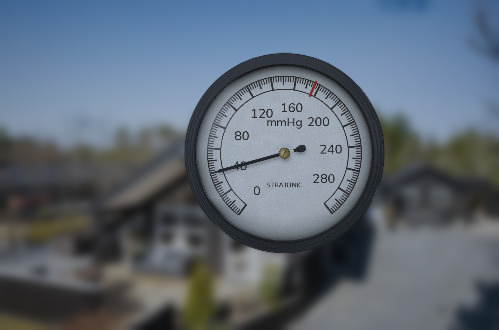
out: 40
